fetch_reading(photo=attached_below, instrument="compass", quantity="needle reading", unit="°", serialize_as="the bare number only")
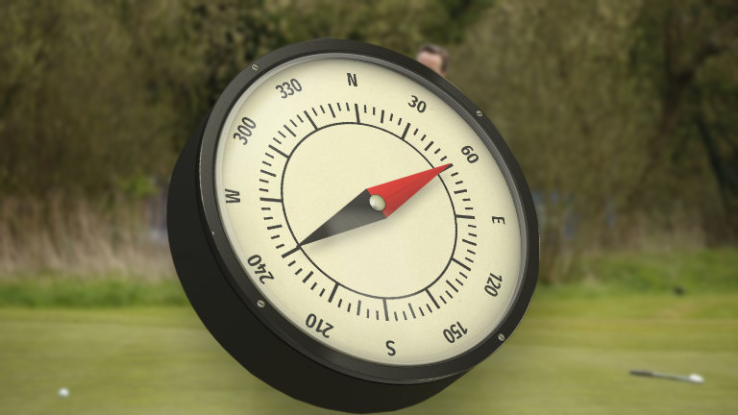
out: 60
